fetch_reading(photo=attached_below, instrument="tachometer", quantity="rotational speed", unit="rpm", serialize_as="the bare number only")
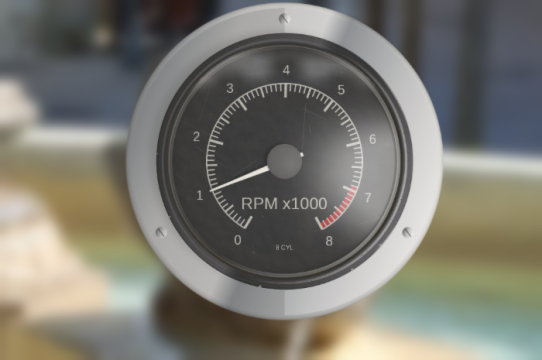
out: 1000
